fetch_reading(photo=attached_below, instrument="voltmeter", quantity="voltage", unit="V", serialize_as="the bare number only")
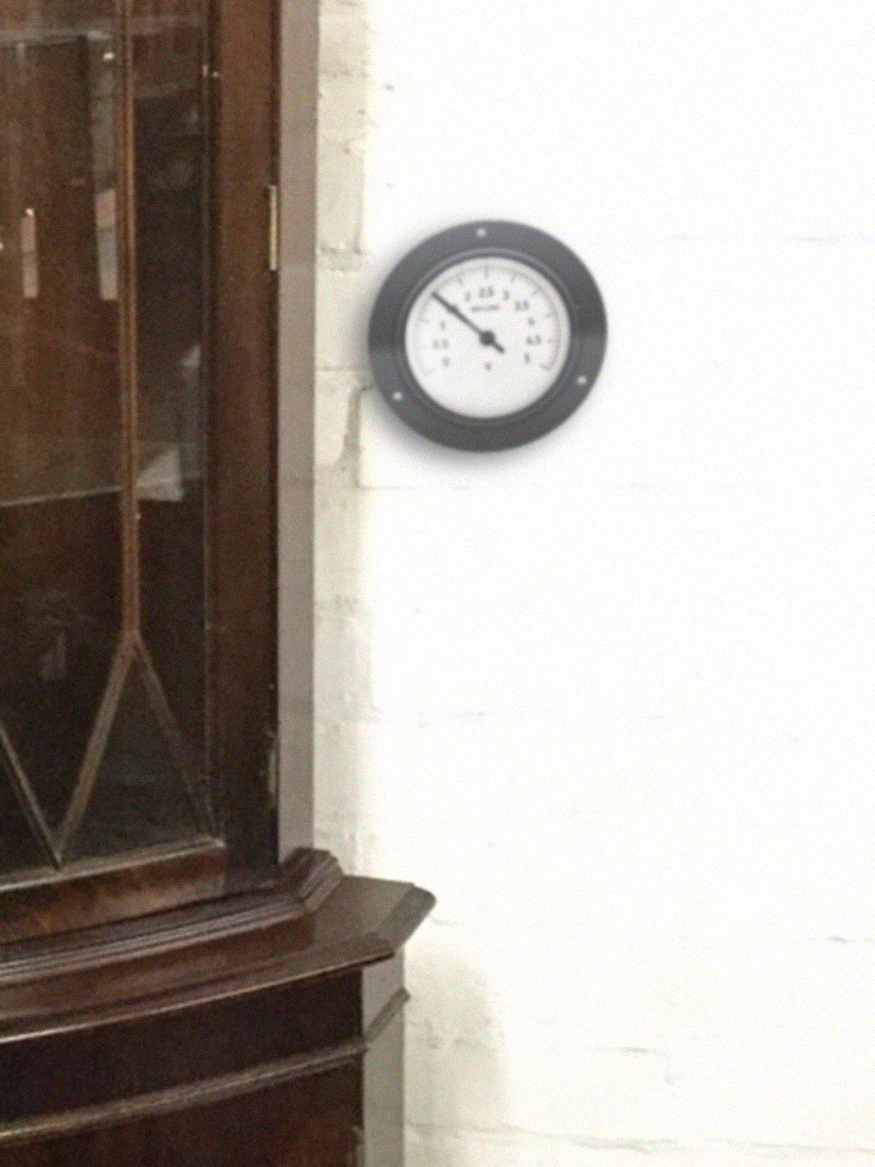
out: 1.5
